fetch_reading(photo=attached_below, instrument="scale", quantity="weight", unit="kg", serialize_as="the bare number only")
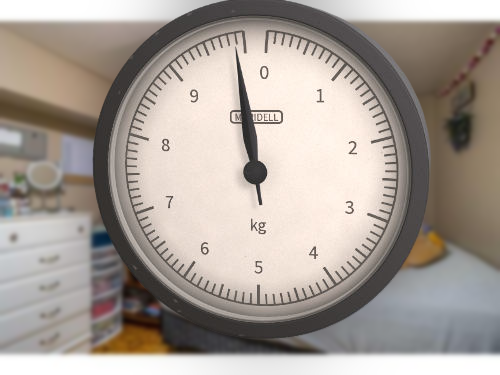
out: 9.9
